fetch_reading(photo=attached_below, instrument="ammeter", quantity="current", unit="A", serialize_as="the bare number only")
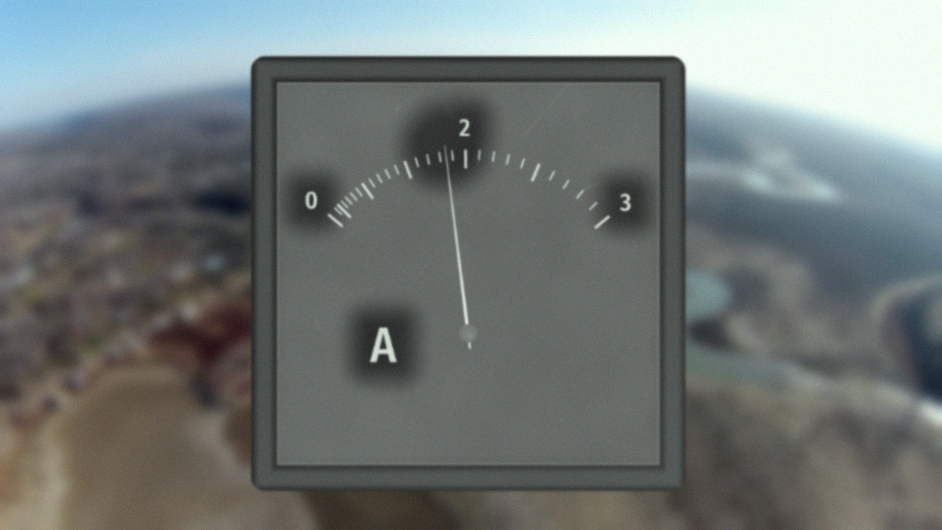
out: 1.85
